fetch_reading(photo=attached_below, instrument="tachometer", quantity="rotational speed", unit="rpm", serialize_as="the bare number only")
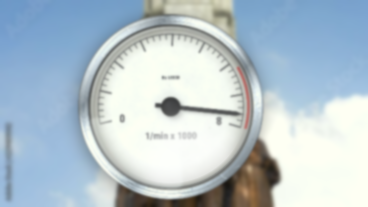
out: 7600
